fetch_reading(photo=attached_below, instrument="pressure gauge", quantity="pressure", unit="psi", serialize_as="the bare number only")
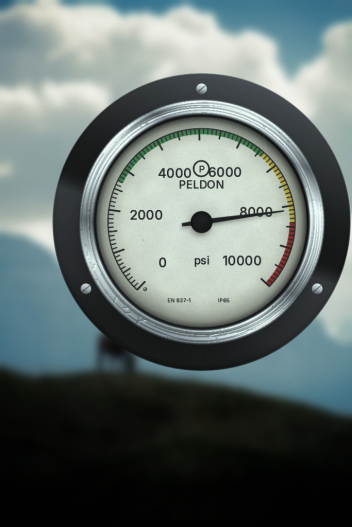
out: 8100
